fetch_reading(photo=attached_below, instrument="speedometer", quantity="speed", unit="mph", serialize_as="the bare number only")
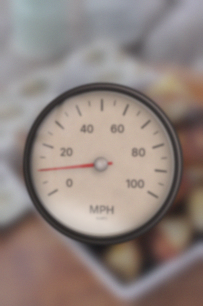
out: 10
